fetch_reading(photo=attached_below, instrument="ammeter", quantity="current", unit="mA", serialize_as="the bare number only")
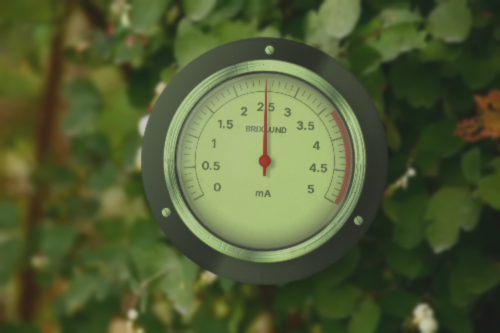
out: 2.5
